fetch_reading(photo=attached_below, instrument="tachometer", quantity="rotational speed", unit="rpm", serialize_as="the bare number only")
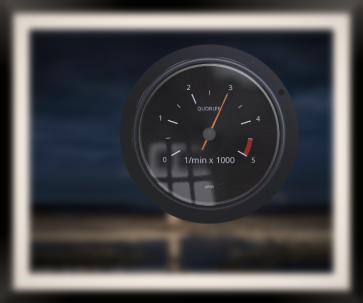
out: 3000
